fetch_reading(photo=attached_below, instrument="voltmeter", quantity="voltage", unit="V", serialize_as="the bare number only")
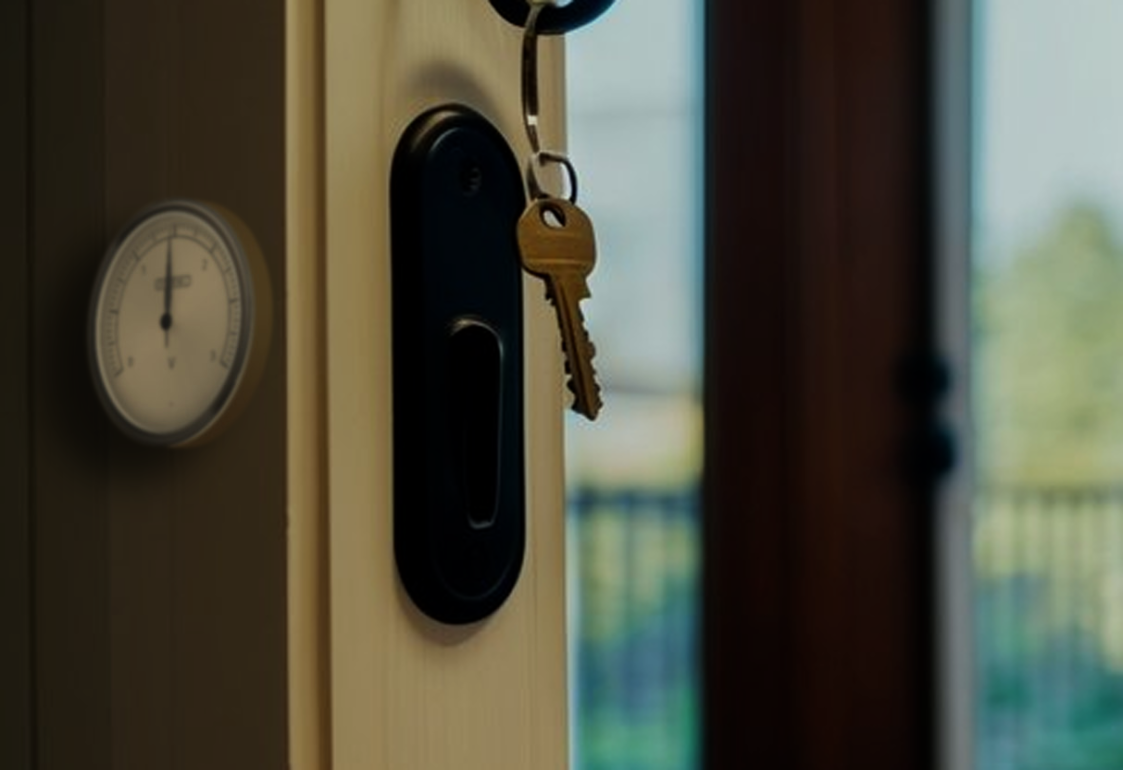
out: 1.5
